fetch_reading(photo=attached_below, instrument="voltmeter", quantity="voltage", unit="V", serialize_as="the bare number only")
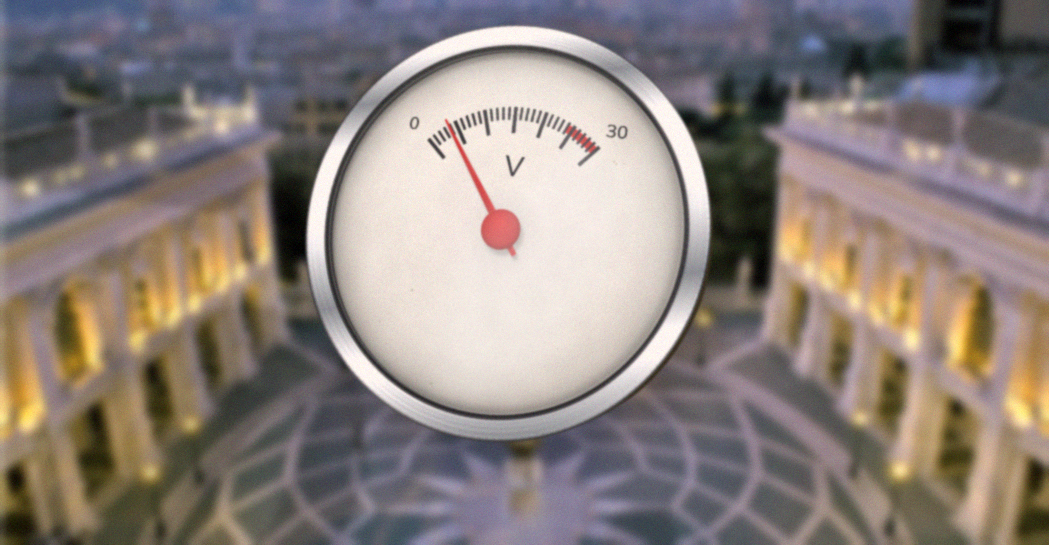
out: 4
